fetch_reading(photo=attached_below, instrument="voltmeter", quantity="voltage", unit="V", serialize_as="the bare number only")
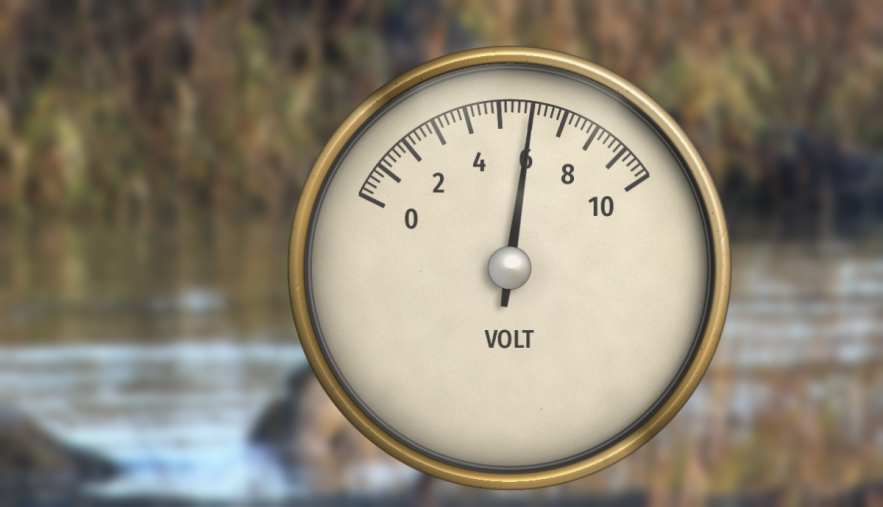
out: 6
